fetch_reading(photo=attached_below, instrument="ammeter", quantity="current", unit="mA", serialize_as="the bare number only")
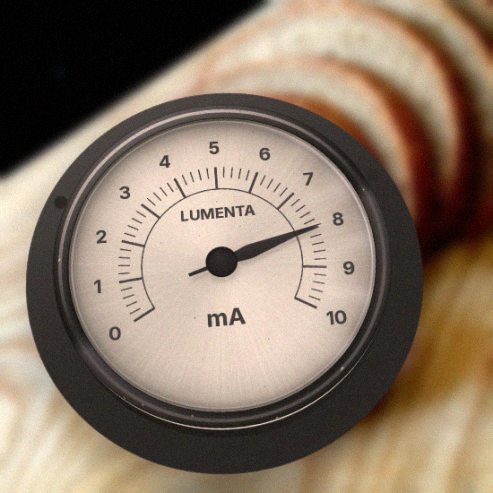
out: 8
